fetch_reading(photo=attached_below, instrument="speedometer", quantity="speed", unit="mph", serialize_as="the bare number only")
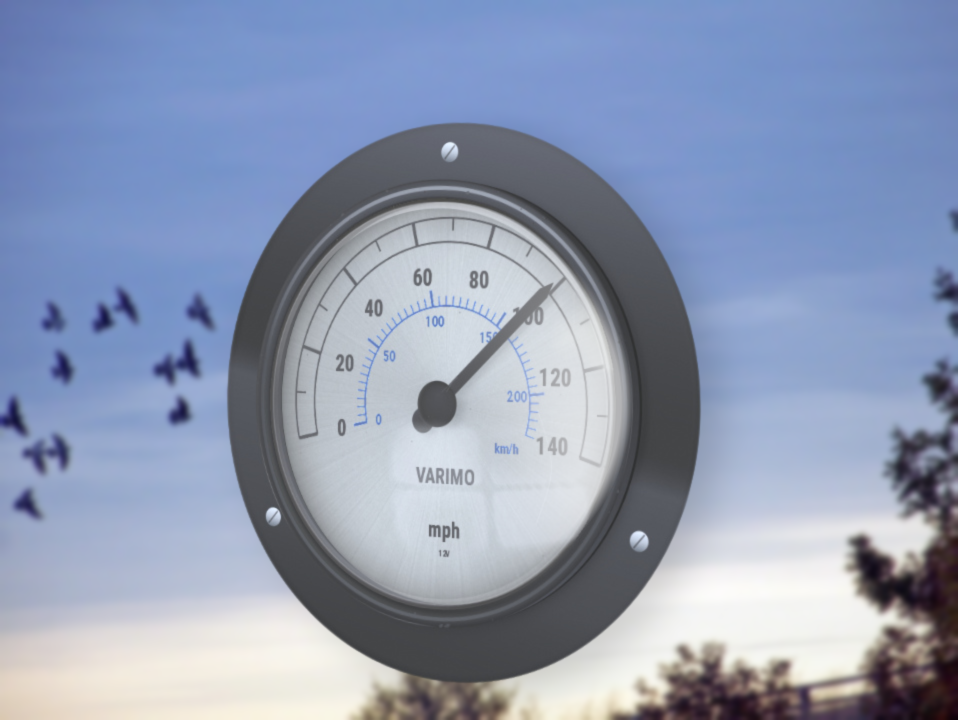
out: 100
